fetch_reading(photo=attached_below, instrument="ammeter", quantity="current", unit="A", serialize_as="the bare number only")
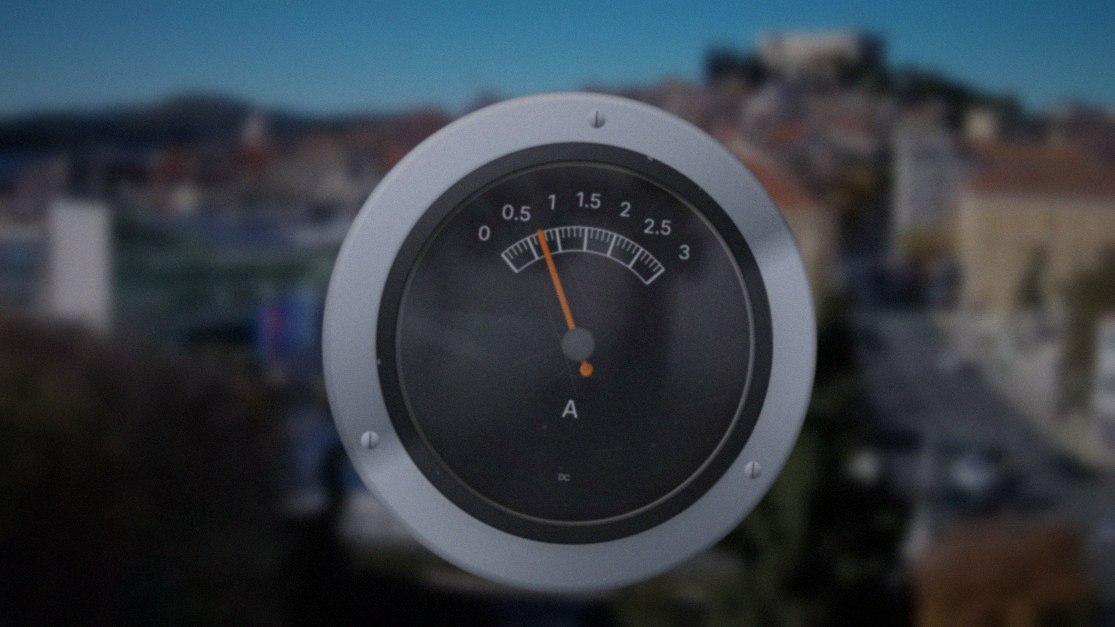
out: 0.7
